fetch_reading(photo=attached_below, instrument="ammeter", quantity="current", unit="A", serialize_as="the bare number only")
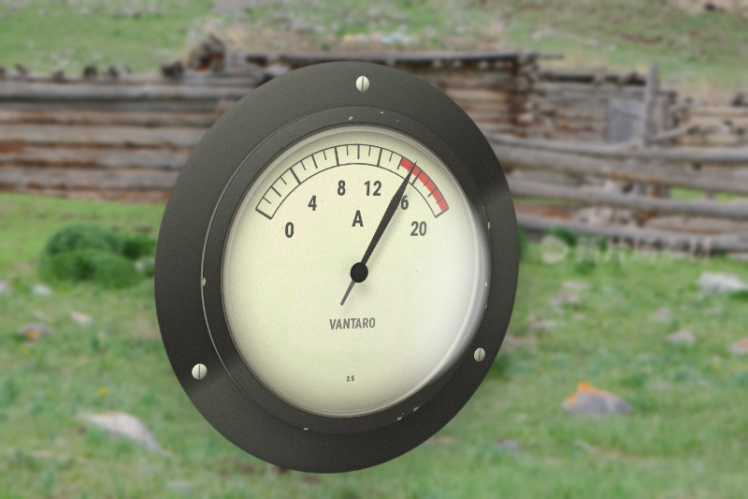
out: 15
